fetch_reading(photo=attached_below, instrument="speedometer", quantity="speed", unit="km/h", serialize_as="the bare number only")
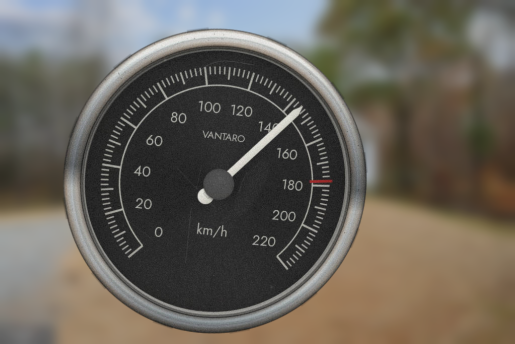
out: 144
